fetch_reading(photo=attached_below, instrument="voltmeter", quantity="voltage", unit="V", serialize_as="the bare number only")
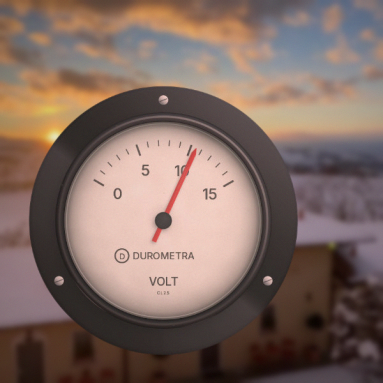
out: 10.5
